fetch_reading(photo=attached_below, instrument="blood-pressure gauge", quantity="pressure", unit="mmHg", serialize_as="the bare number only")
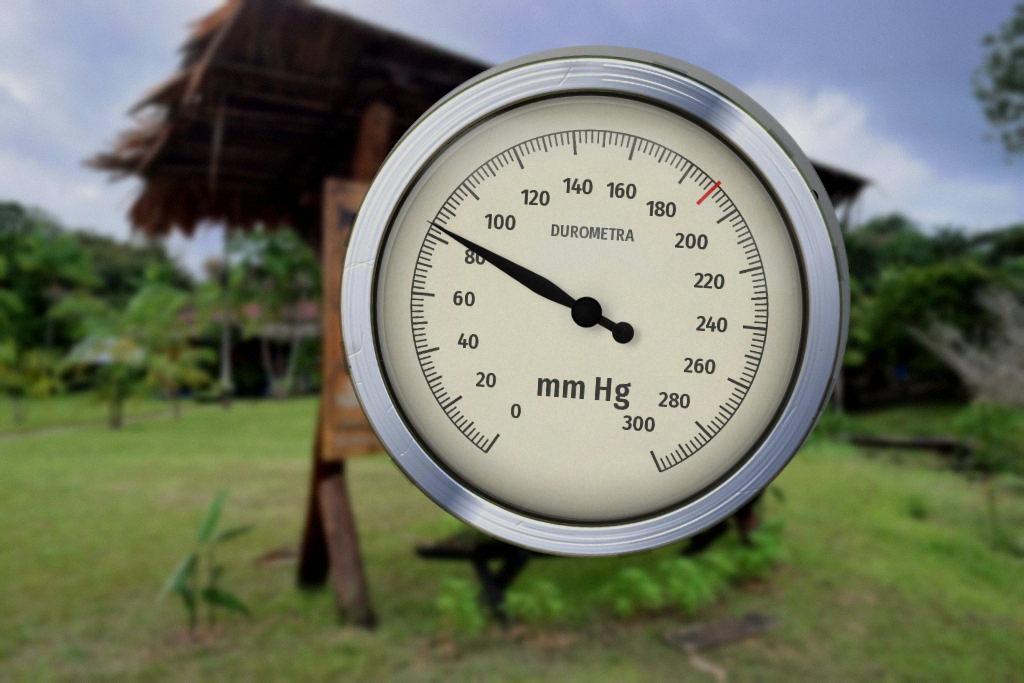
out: 84
